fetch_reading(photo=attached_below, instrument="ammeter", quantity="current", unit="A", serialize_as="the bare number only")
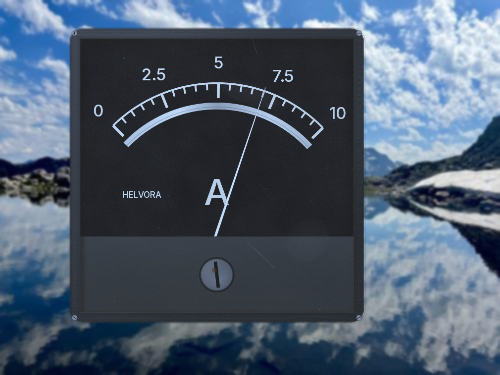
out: 7
